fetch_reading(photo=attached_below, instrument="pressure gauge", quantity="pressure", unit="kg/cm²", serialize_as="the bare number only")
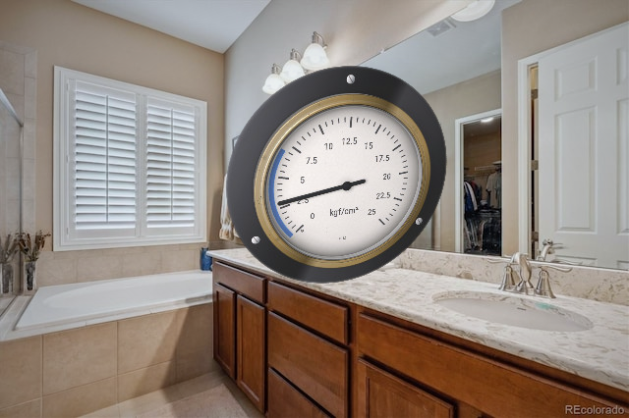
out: 3
